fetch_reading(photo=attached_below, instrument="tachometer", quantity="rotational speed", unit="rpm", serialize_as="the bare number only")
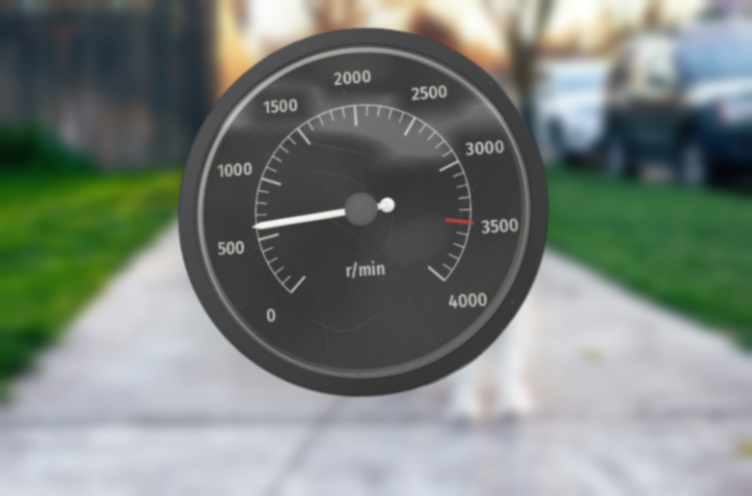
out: 600
